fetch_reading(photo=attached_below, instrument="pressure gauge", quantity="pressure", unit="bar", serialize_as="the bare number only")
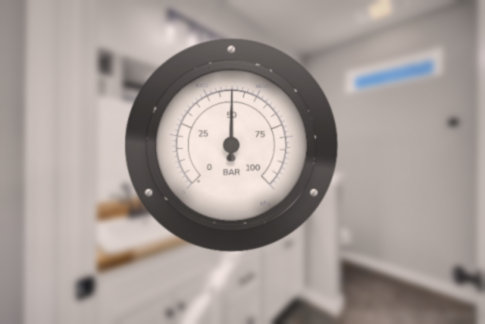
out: 50
